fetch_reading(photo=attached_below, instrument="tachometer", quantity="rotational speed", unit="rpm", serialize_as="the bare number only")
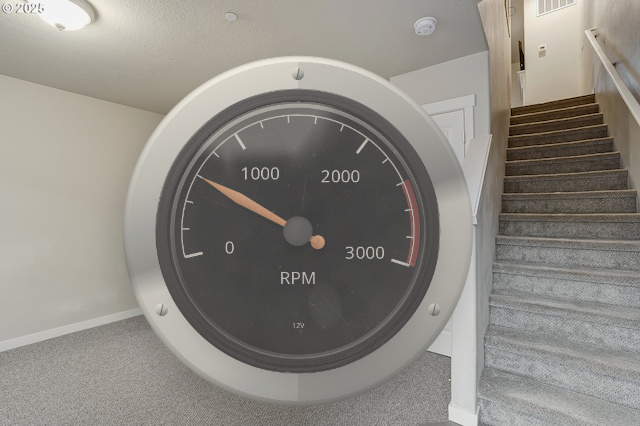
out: 600
